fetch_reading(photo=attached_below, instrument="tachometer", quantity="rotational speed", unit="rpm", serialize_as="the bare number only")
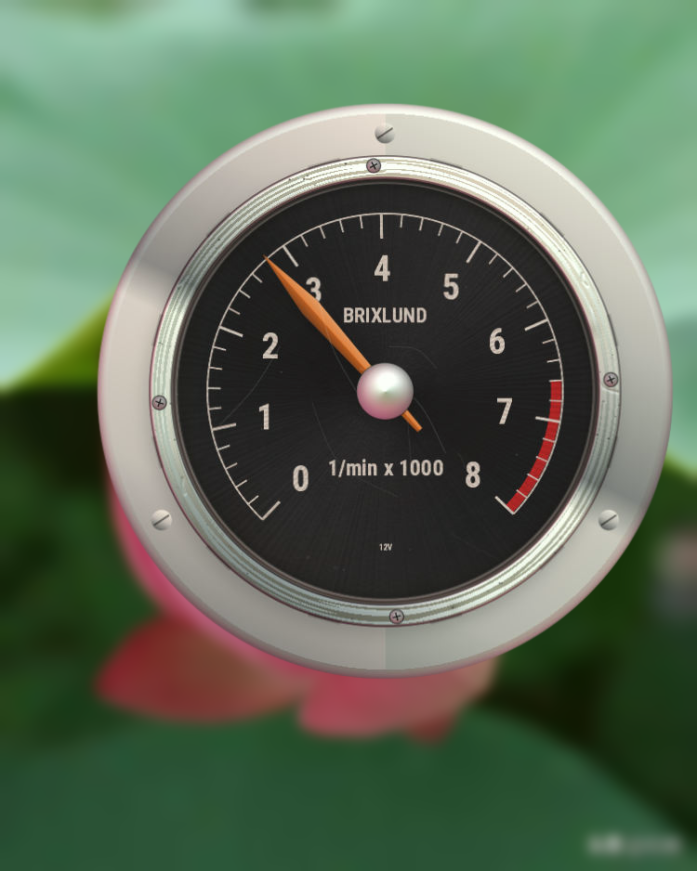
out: 2800
